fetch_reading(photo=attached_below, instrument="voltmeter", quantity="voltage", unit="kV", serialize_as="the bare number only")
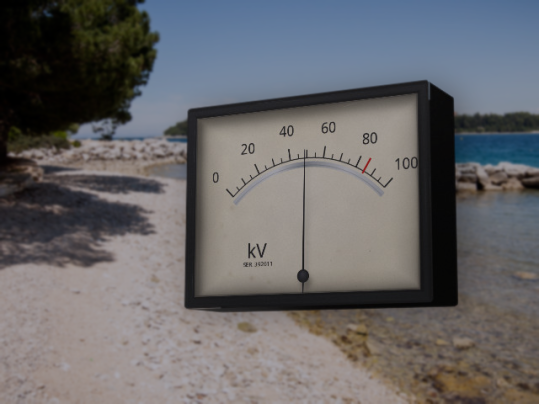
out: 50
